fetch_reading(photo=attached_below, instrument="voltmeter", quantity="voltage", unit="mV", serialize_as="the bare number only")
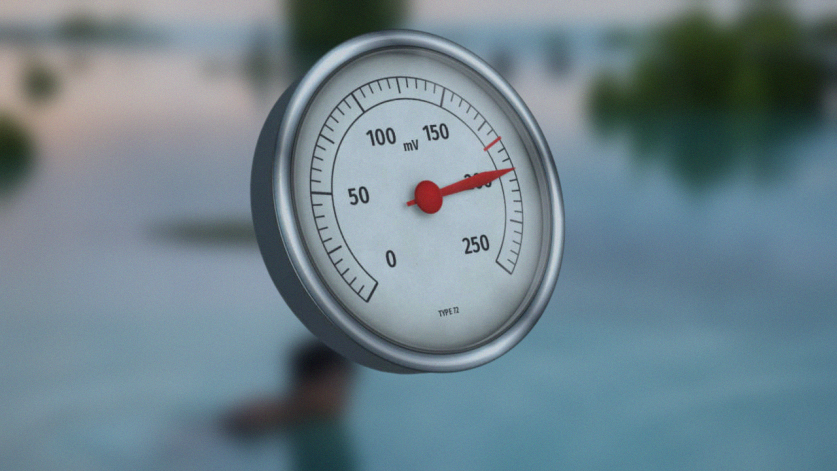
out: 200
